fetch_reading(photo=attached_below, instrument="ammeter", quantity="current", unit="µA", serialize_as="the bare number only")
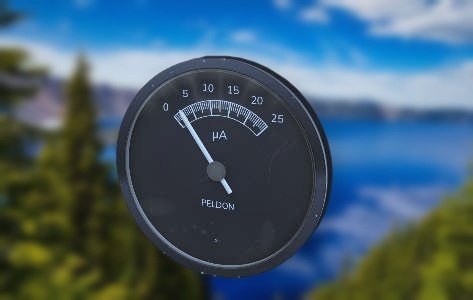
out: 2.5
